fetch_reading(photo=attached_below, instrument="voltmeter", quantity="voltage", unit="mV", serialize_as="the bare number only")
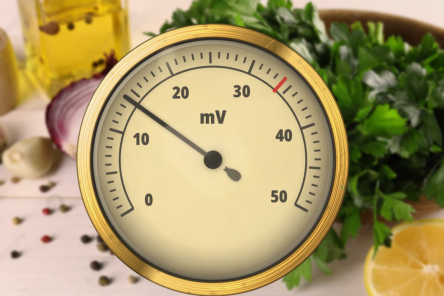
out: 14
